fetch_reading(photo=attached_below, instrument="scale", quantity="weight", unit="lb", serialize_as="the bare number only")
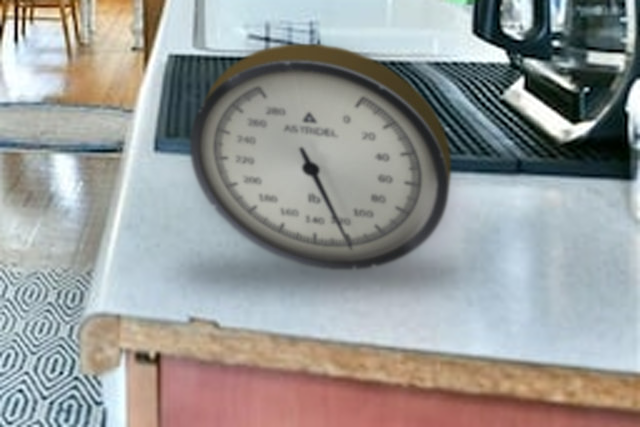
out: 120
